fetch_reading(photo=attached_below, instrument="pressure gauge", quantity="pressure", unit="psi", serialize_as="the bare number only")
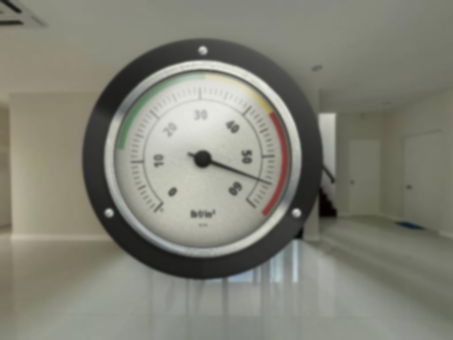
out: 55
